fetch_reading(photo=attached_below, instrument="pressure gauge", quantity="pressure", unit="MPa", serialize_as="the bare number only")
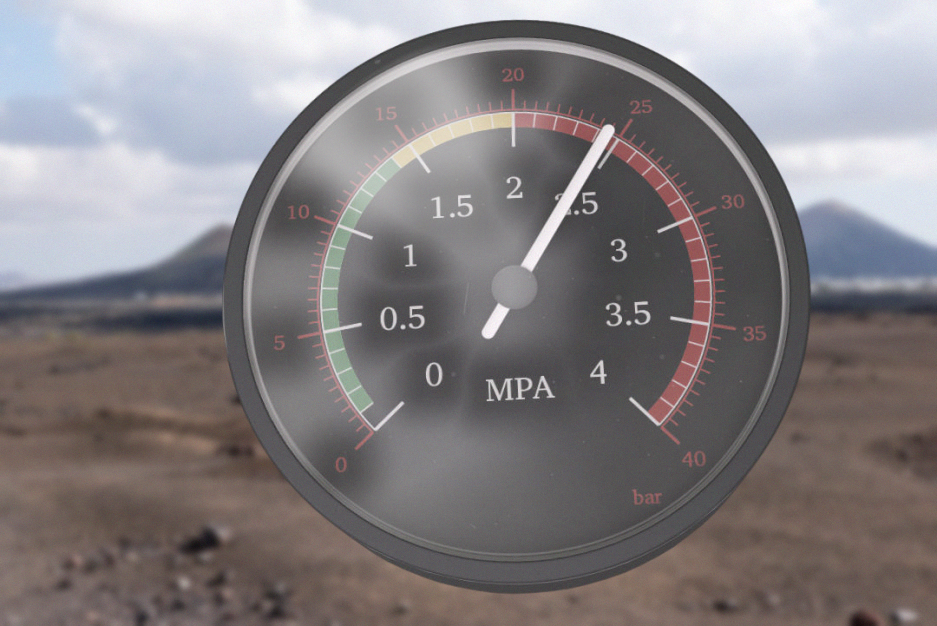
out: 2.45
